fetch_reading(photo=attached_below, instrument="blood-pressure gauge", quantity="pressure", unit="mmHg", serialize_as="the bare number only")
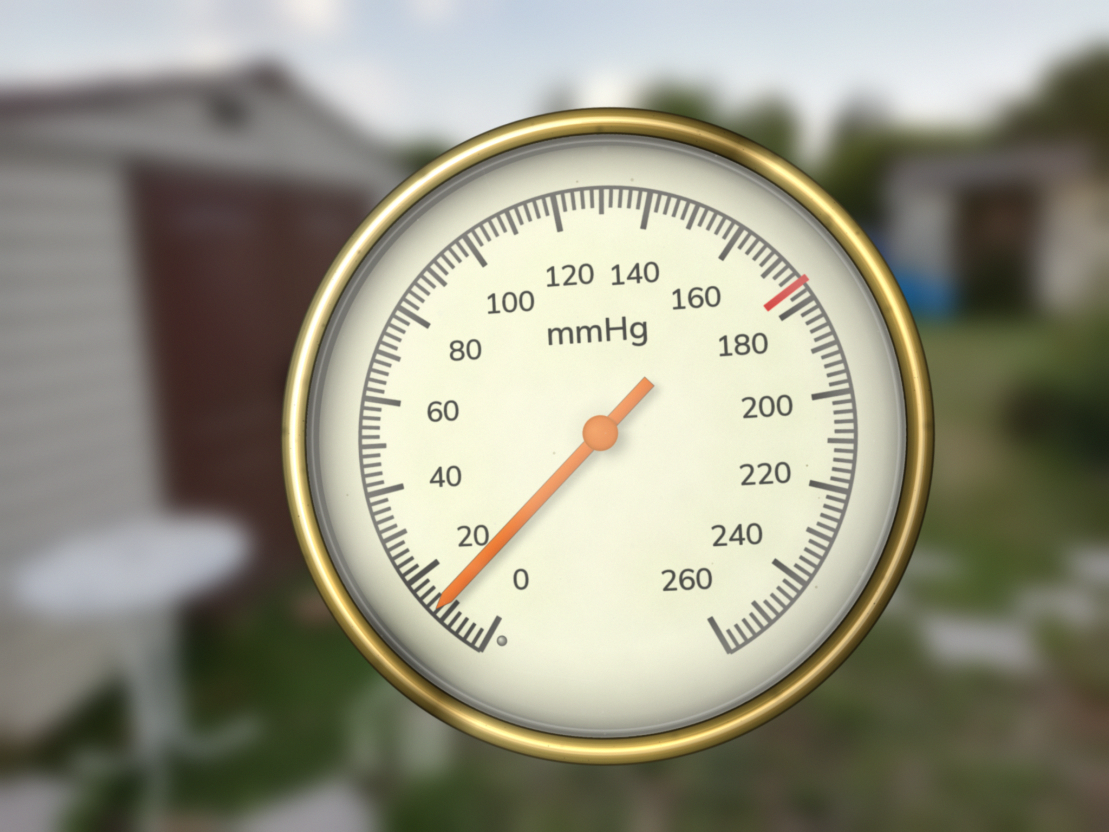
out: 12
